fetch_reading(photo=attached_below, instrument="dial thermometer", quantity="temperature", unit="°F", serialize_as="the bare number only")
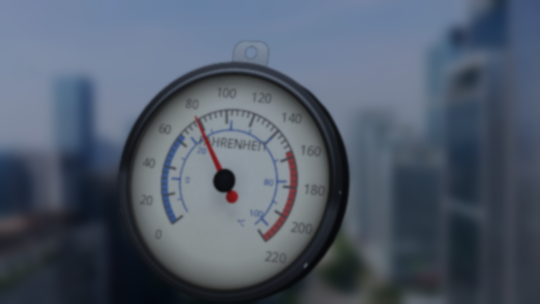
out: 80
